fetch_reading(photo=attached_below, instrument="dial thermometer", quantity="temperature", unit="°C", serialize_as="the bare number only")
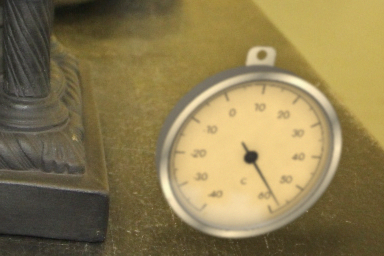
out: 57.5
